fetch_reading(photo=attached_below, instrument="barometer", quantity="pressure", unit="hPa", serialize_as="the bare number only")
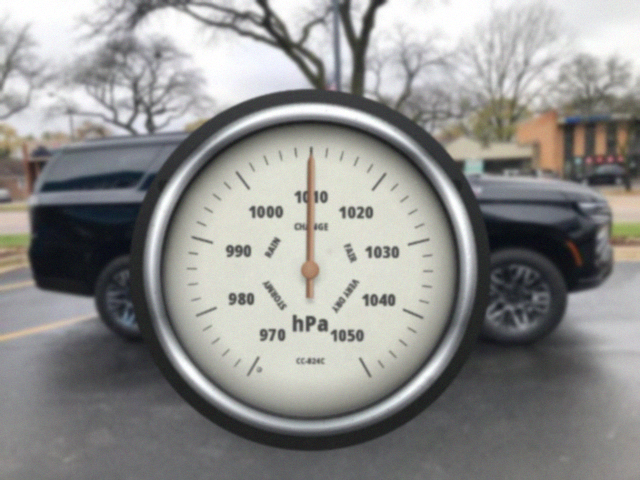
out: 1010
